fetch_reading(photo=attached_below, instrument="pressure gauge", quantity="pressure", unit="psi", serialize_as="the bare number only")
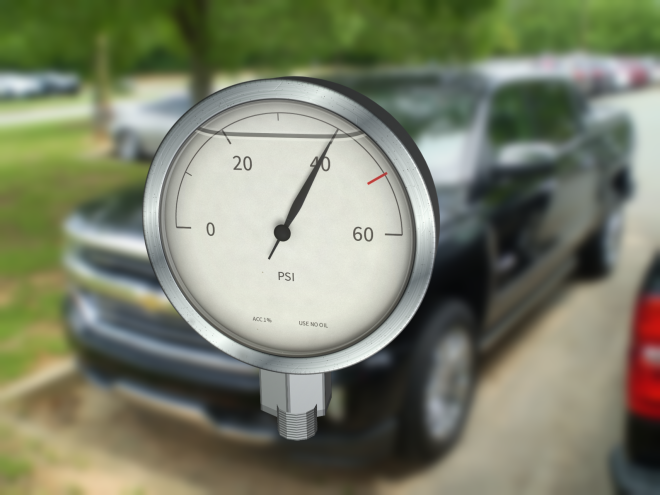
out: 40
